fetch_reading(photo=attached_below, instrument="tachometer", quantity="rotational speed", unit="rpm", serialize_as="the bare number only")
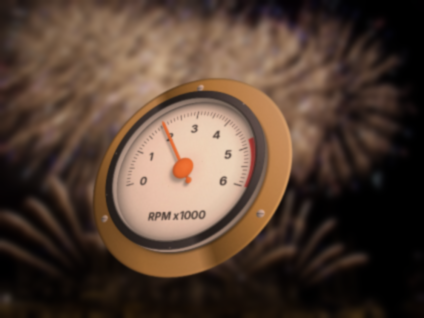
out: 2000
